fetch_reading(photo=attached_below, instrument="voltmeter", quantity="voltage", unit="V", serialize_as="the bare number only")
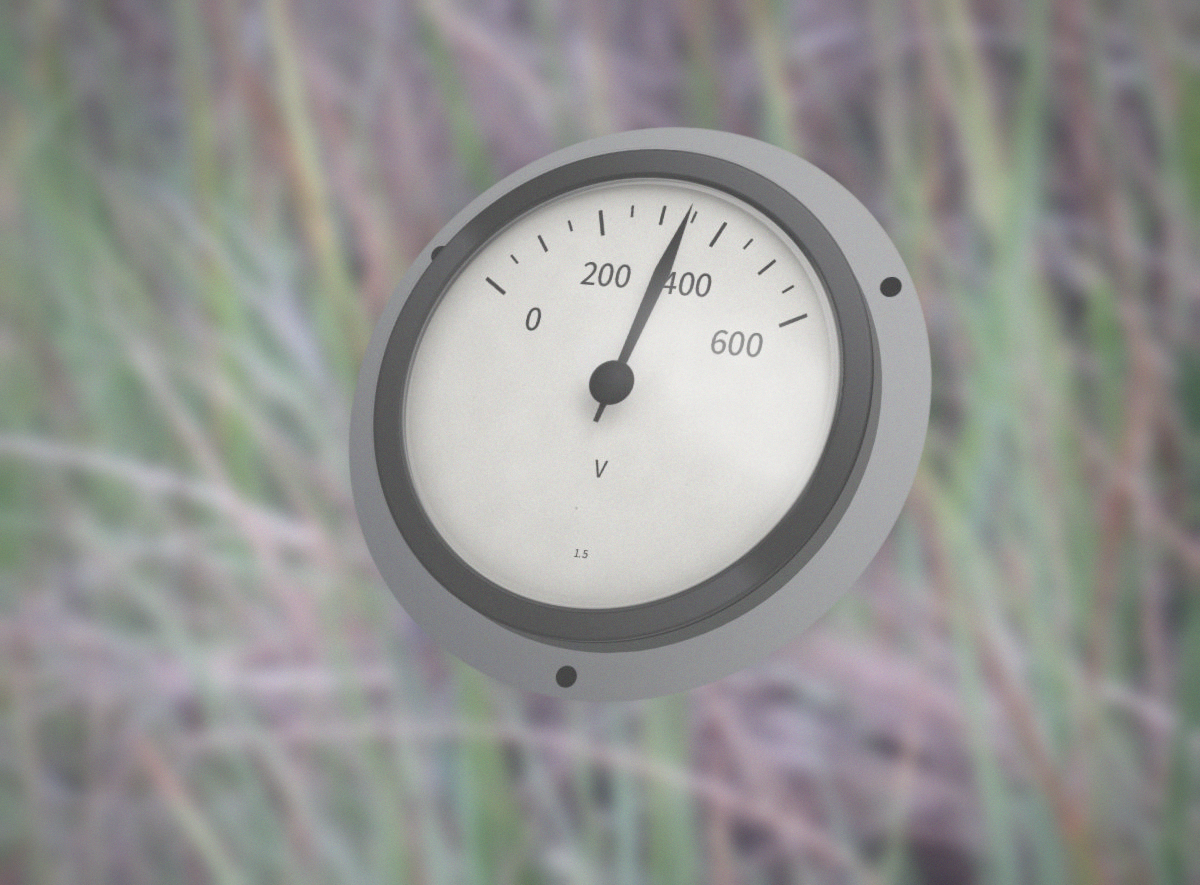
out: 350
